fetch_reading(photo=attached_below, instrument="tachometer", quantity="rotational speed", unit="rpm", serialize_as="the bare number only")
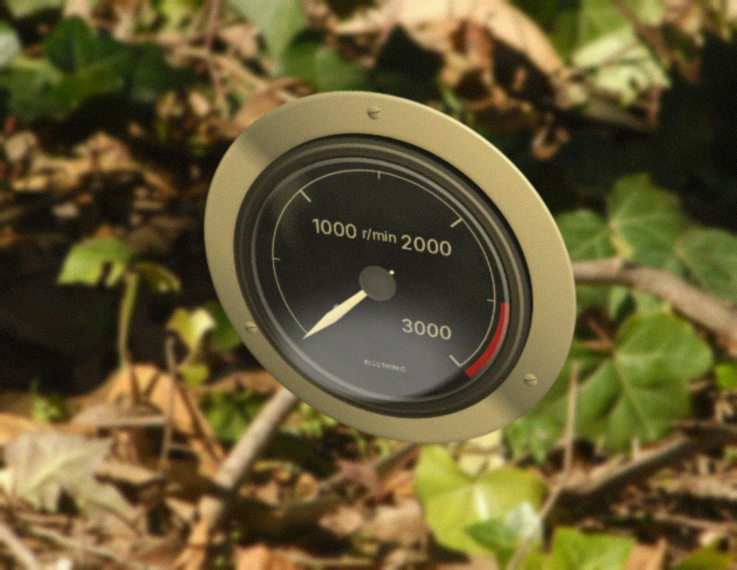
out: 0
